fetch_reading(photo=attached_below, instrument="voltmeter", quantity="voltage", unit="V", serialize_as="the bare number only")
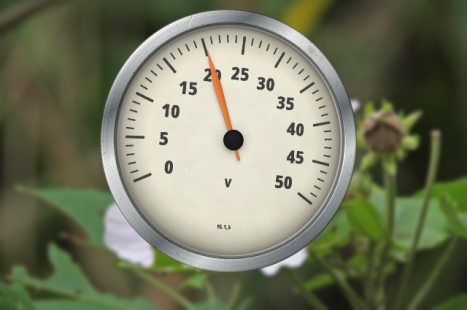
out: 20
